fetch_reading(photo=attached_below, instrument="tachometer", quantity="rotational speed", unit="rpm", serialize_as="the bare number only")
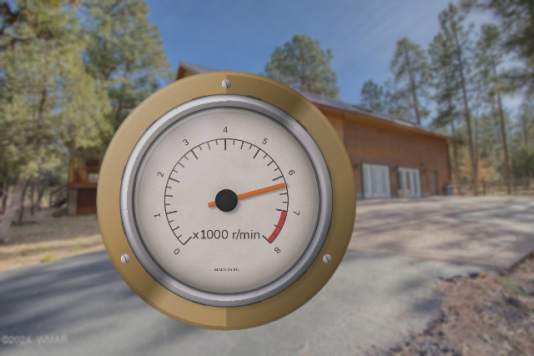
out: 6250
